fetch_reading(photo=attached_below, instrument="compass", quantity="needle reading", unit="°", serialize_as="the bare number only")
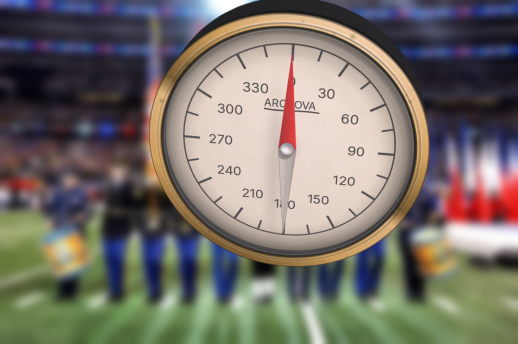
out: 0
